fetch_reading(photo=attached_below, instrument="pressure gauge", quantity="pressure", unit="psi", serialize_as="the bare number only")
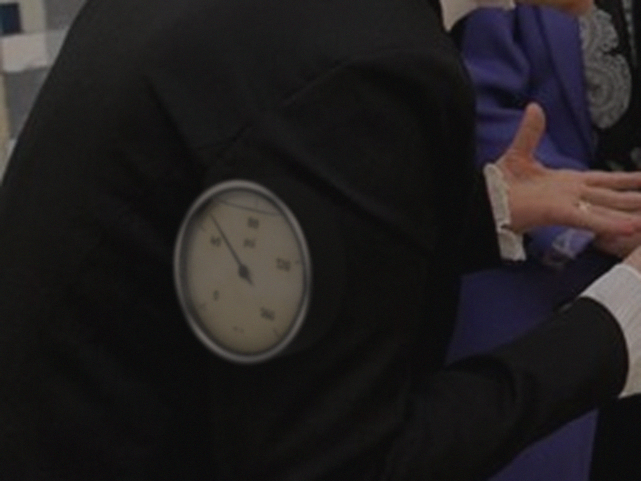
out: 50
